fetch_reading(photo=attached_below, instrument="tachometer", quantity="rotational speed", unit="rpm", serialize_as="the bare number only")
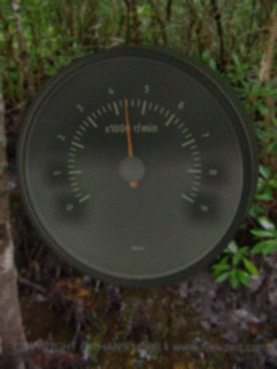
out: 4400
